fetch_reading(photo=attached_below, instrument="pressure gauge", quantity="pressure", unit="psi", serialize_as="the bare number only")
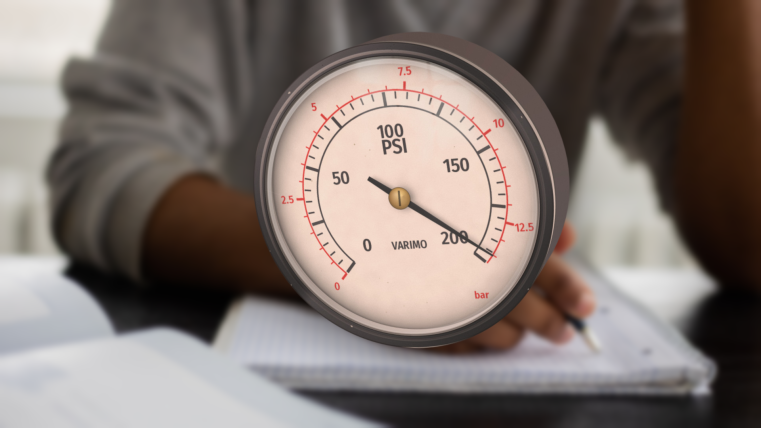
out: 195
